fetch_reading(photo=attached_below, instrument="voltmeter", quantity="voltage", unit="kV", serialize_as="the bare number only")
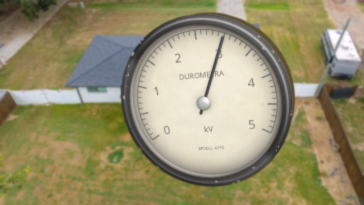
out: 3
